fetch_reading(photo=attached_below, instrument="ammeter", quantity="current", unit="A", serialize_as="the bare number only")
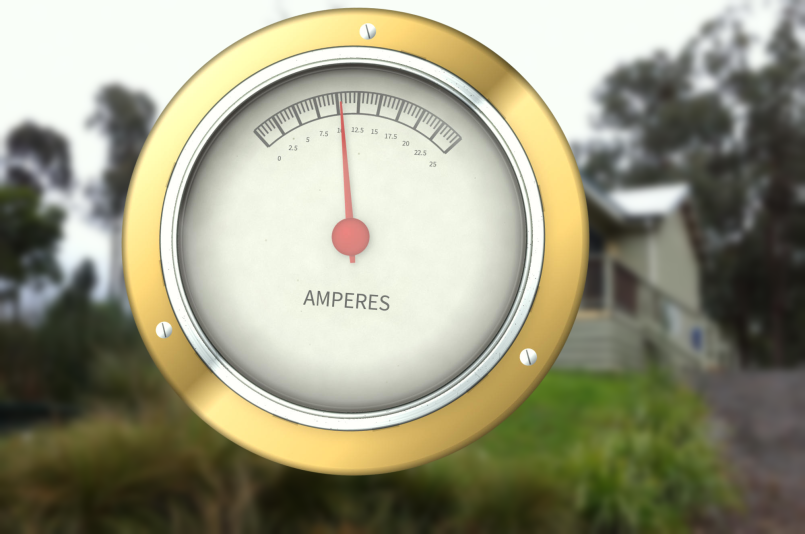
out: 10.5
